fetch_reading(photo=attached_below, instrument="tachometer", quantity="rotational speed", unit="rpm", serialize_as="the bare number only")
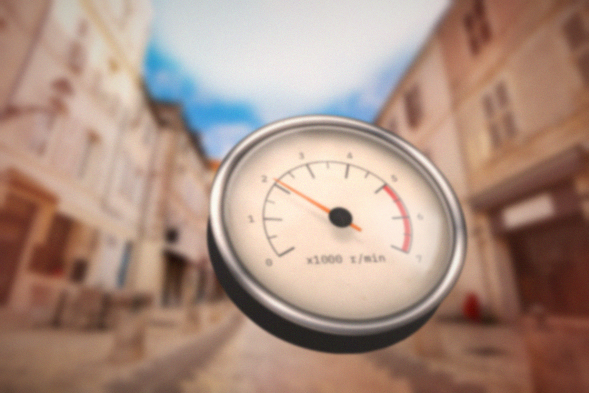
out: 2000
